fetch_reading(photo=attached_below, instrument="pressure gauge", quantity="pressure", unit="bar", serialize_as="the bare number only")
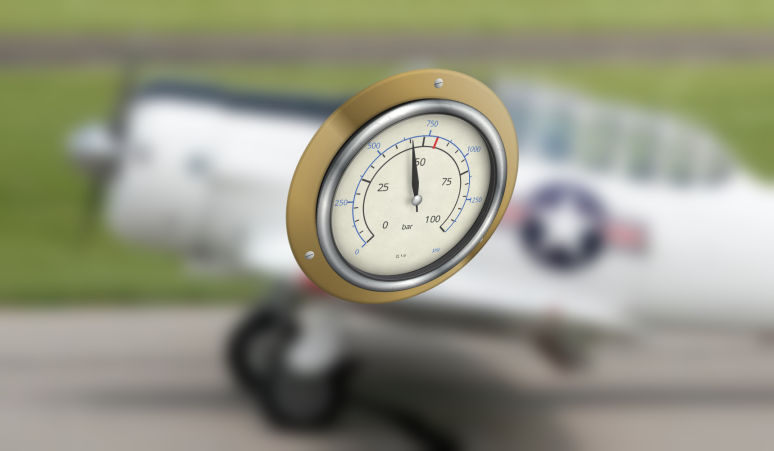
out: 45
